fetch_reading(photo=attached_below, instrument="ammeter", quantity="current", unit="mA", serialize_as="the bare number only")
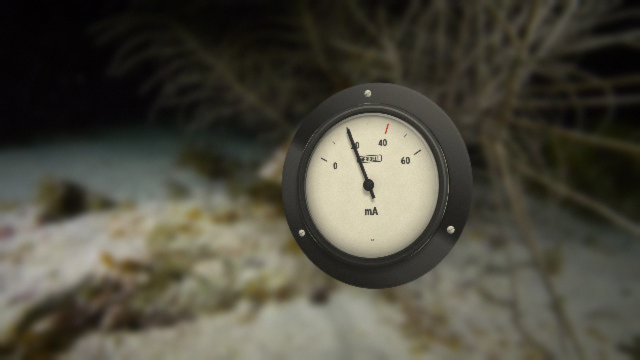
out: 20
